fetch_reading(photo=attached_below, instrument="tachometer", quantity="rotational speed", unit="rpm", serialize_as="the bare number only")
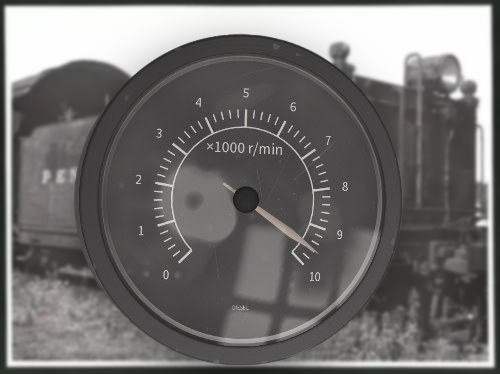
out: 9600
